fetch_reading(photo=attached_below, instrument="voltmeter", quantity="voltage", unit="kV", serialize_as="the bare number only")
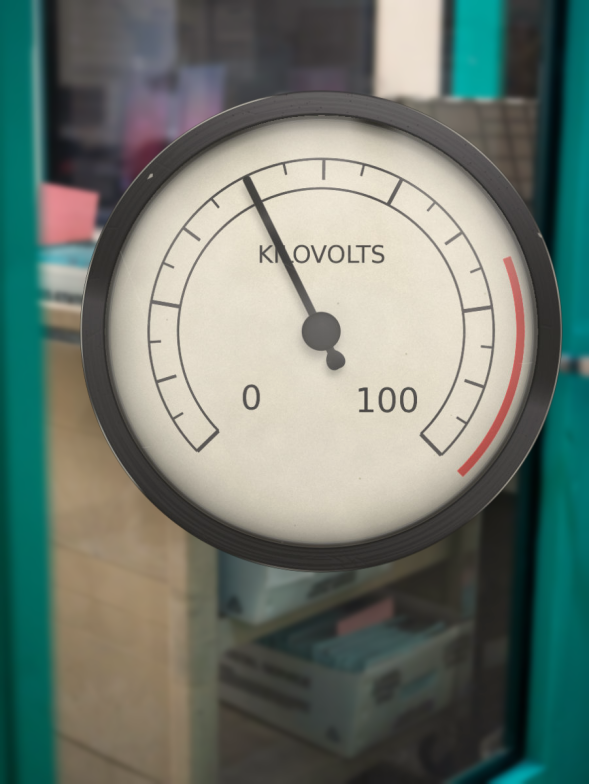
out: 40
